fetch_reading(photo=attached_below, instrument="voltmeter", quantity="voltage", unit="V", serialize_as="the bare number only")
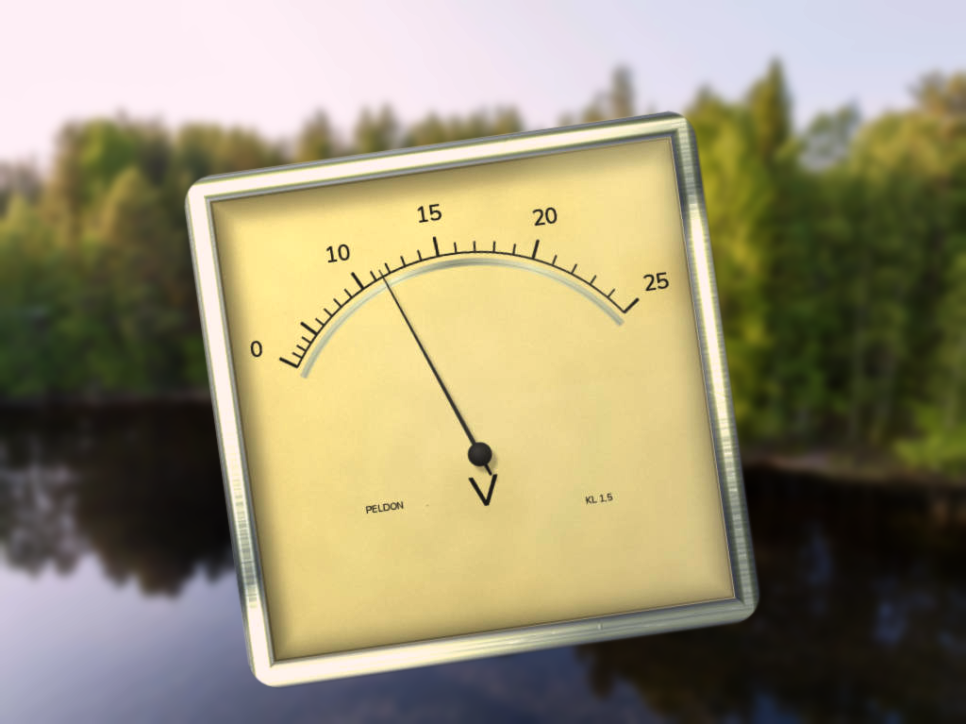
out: 11.5
